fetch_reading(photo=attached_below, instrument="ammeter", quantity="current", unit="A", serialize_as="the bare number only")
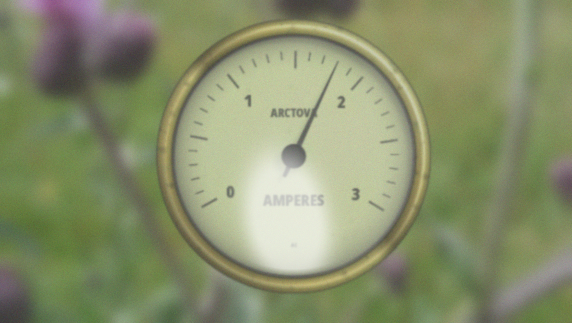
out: 1.8
